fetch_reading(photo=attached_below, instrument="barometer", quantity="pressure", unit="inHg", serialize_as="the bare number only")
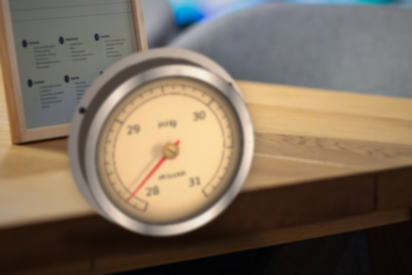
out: 28.2
